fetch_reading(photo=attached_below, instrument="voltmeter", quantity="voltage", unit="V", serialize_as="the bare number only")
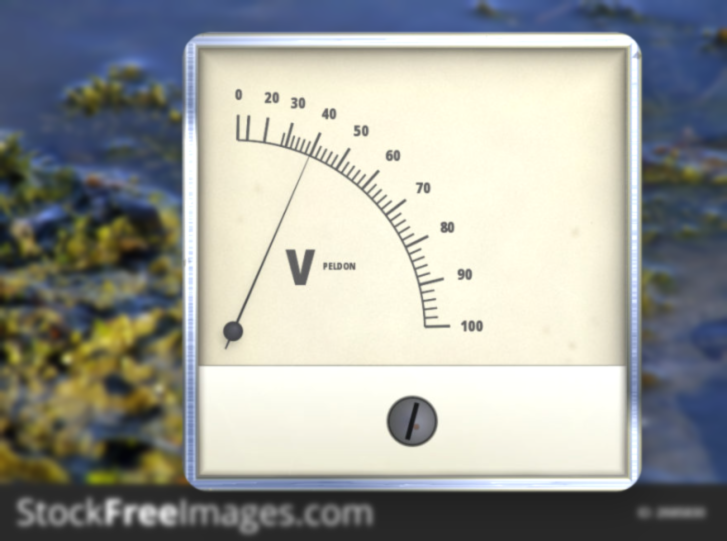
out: 40
